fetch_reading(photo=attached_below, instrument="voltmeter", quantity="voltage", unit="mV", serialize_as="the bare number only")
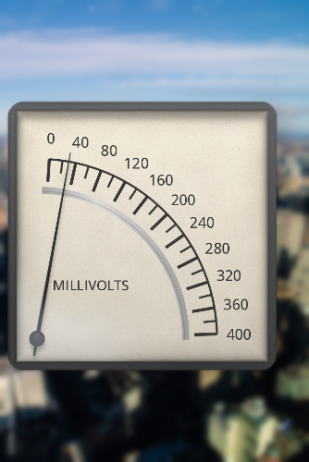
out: 30
